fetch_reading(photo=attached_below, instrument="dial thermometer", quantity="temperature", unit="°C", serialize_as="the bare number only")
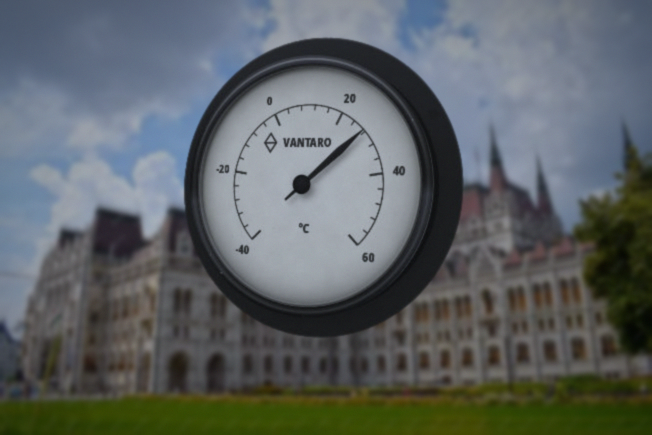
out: 28
